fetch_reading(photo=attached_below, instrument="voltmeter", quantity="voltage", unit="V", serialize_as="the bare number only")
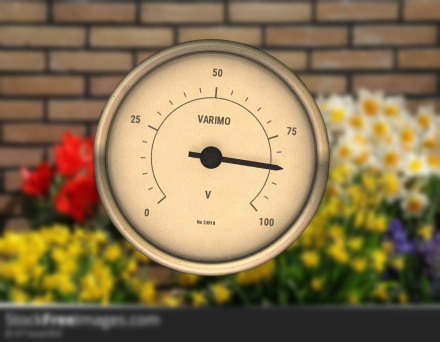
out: 85
